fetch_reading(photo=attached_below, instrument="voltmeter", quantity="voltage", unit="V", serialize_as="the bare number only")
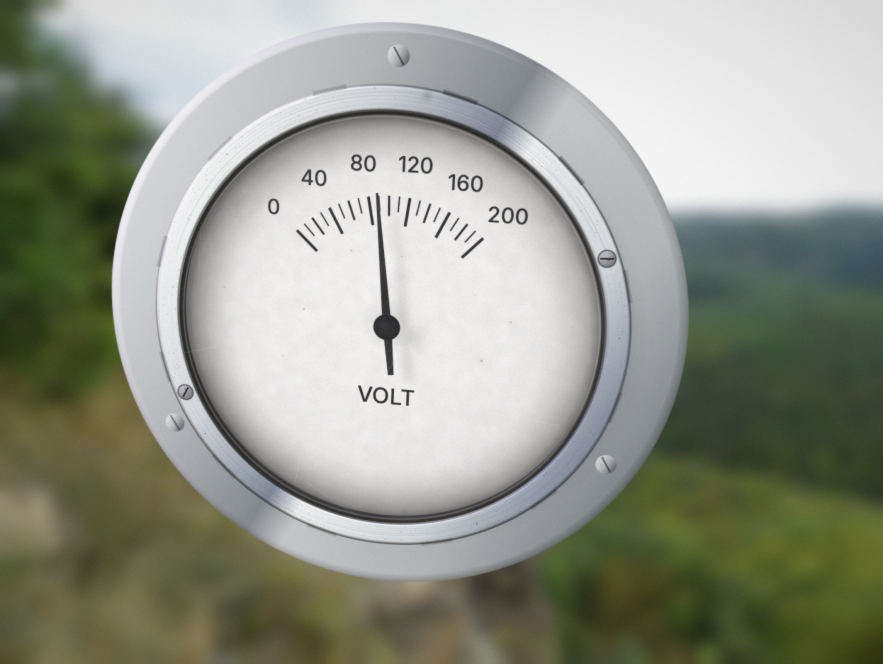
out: 90
